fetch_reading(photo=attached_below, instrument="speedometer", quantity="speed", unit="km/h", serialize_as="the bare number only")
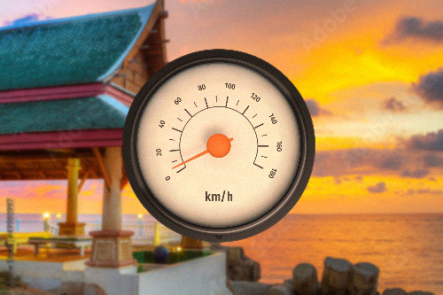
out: 5
